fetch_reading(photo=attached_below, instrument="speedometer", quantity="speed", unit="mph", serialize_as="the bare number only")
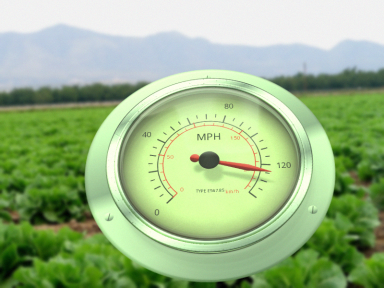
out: 125
